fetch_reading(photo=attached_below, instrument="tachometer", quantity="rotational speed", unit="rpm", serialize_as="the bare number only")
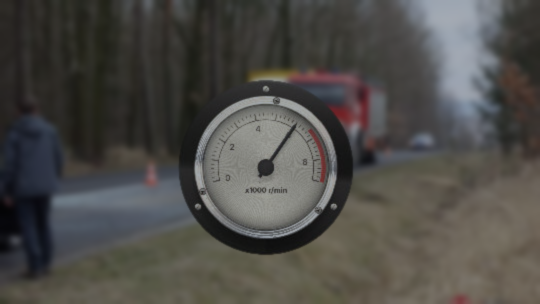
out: 6000
